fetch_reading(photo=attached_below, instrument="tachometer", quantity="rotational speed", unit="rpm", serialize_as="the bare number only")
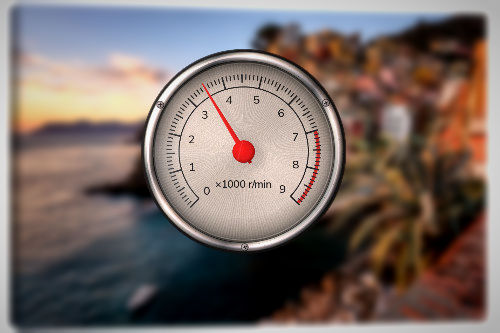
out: 3500
